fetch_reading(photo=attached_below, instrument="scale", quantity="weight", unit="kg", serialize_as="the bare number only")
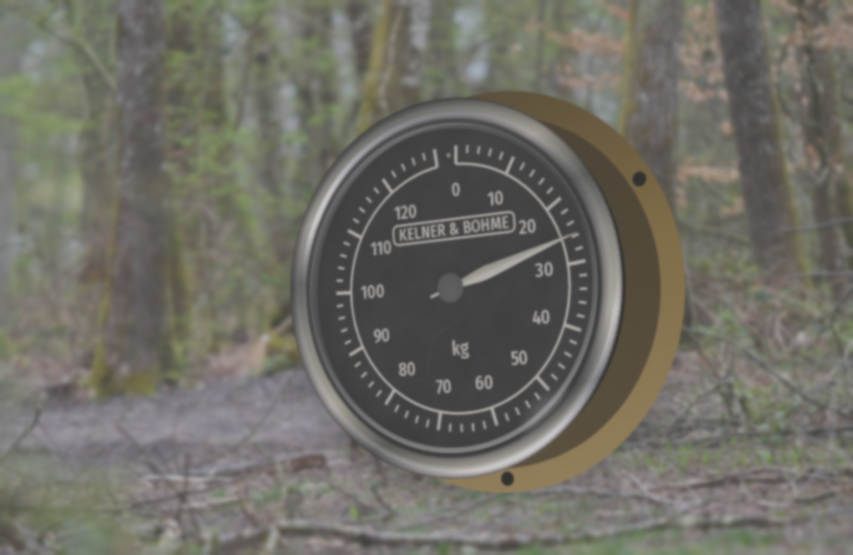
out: 26
